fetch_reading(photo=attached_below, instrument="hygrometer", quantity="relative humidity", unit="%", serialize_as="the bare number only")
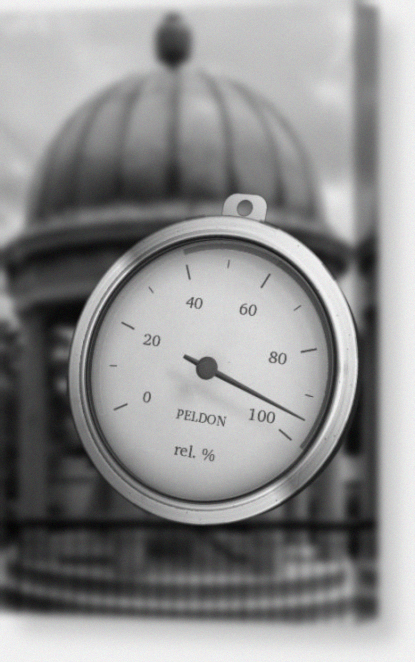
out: 95
